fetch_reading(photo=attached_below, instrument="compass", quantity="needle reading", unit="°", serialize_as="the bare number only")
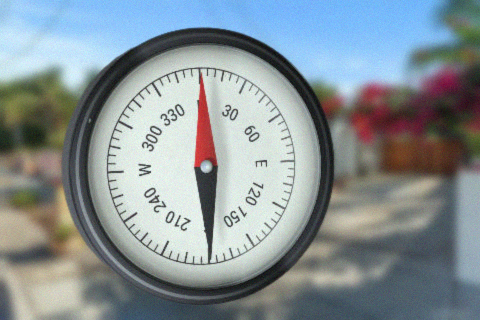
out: 0
